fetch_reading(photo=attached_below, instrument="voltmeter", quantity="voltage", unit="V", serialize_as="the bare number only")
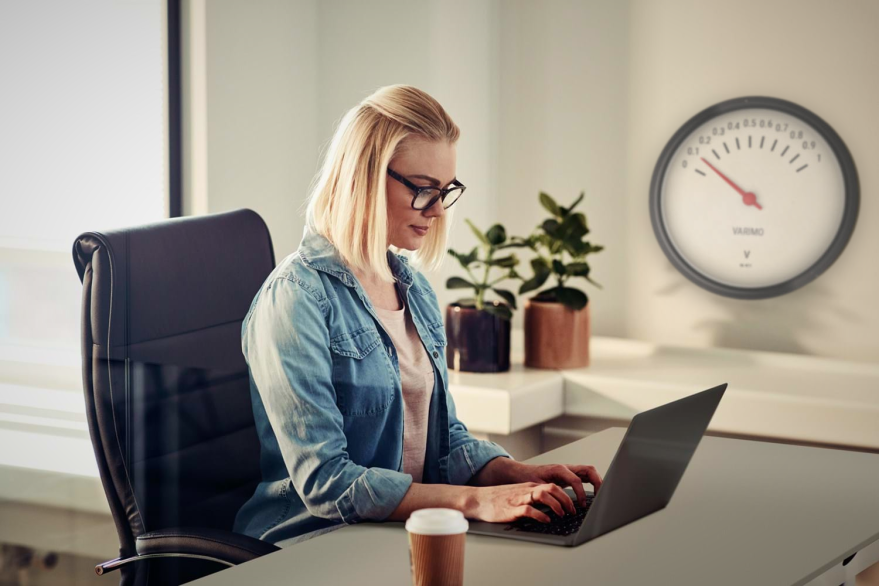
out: 0.1
